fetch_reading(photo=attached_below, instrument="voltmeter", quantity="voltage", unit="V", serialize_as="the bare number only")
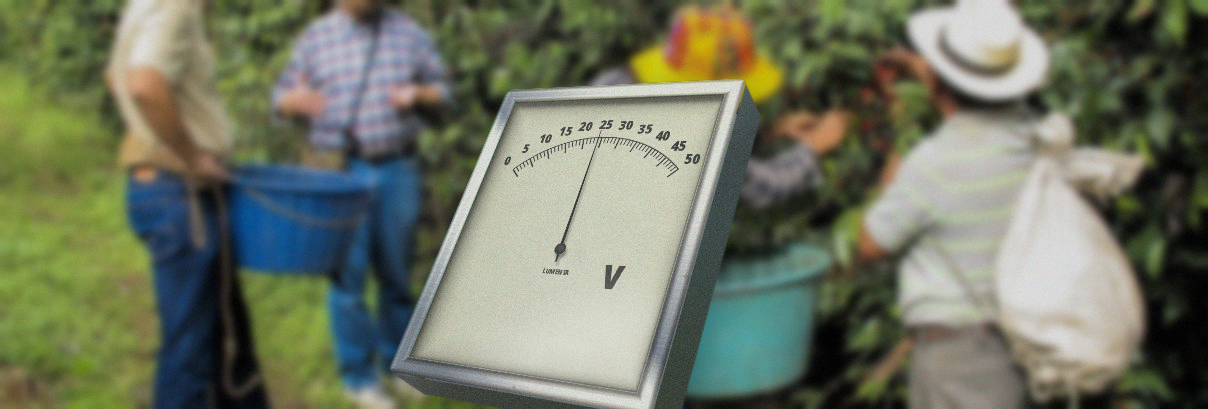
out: 25
